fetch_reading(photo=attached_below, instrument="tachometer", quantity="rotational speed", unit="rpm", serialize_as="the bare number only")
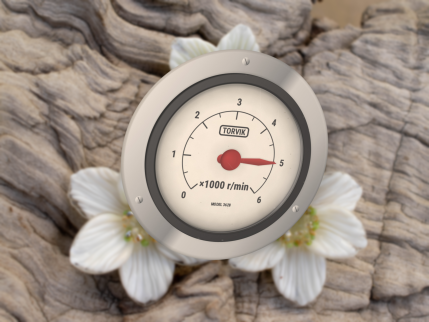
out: 5000
